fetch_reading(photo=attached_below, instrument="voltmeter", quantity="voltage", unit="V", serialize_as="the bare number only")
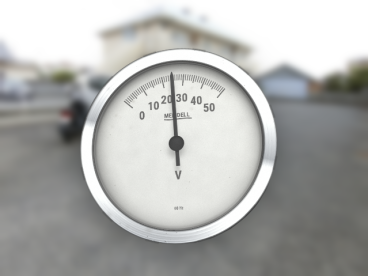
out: 25
